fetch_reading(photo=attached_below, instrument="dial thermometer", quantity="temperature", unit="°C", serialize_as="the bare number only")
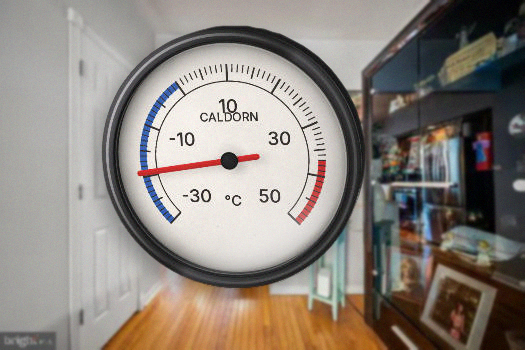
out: -19
